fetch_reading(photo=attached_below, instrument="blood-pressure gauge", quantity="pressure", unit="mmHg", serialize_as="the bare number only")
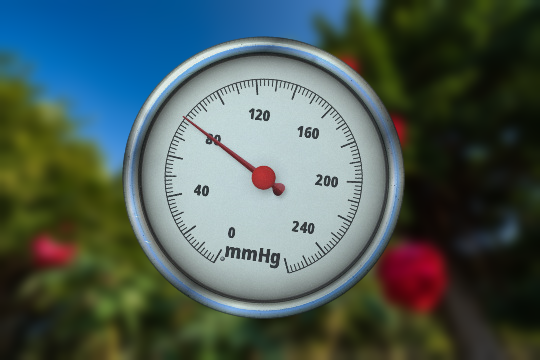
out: 80
